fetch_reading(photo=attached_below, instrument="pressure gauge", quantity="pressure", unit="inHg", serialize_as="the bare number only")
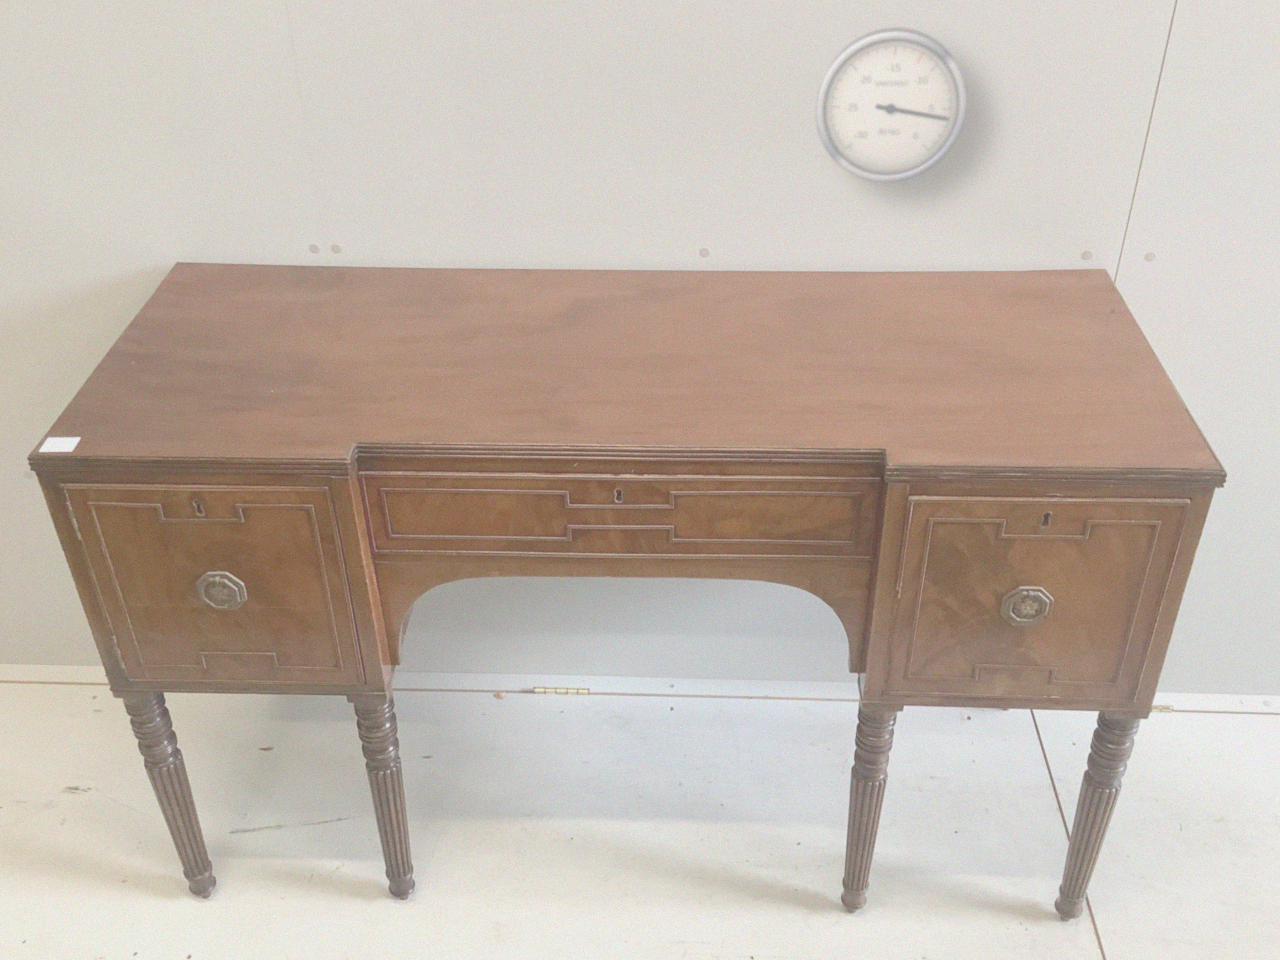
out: -4
